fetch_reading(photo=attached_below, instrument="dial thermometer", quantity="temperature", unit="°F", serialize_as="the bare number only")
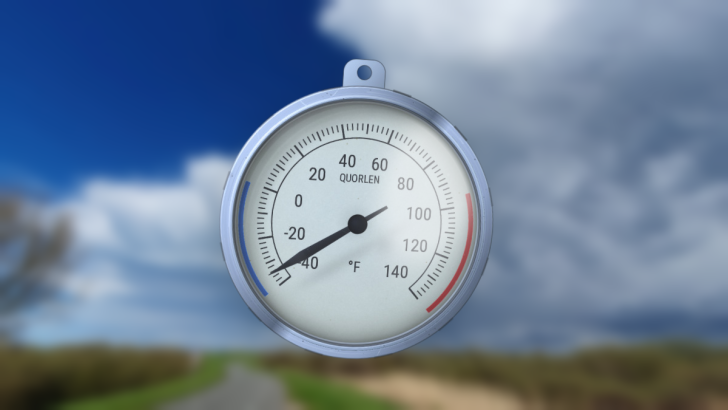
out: -34
